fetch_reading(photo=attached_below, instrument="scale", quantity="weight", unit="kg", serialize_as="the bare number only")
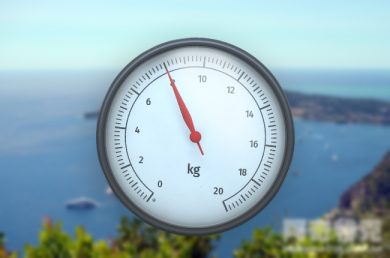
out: 8
